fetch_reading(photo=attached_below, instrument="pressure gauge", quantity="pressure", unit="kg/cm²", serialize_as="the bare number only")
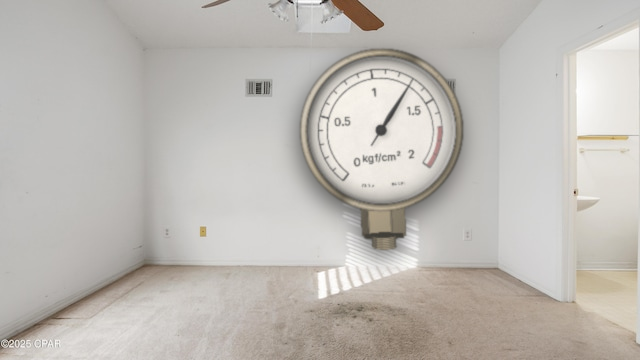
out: 1.3
